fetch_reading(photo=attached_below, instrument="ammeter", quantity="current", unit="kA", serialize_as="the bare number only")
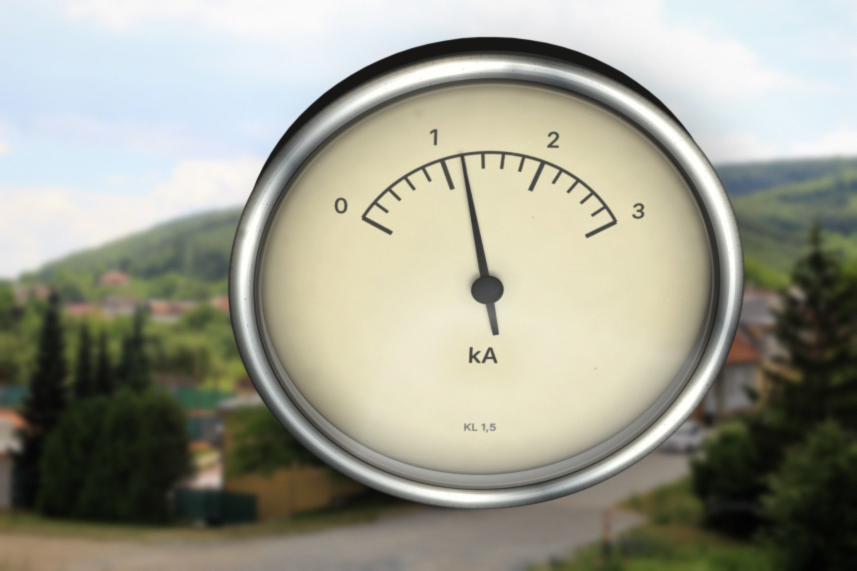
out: 1.2
